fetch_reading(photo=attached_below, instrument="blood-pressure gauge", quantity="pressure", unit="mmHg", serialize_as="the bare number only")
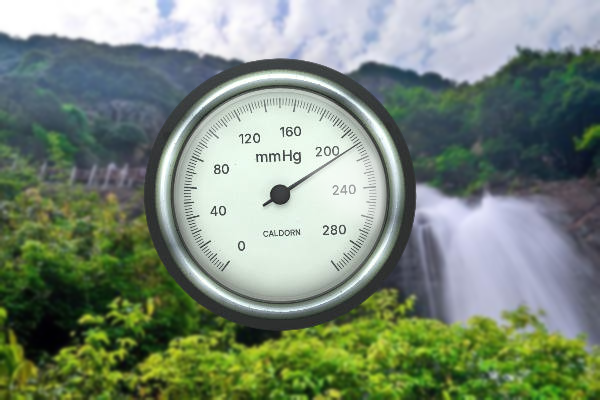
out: 210
